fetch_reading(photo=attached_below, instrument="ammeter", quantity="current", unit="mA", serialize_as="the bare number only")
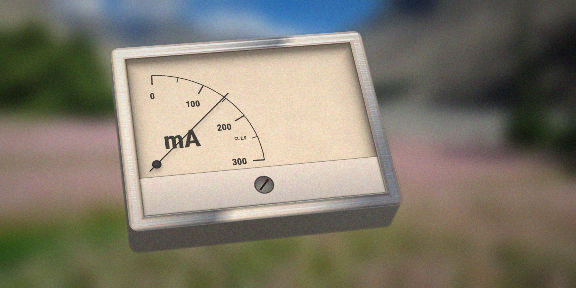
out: 150
